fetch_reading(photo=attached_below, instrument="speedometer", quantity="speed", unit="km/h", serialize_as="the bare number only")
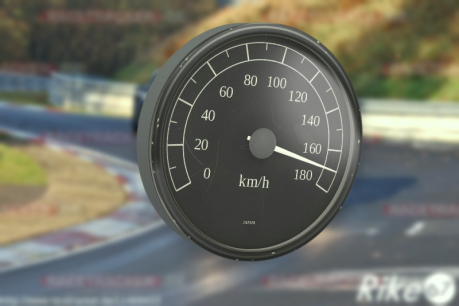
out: 170
